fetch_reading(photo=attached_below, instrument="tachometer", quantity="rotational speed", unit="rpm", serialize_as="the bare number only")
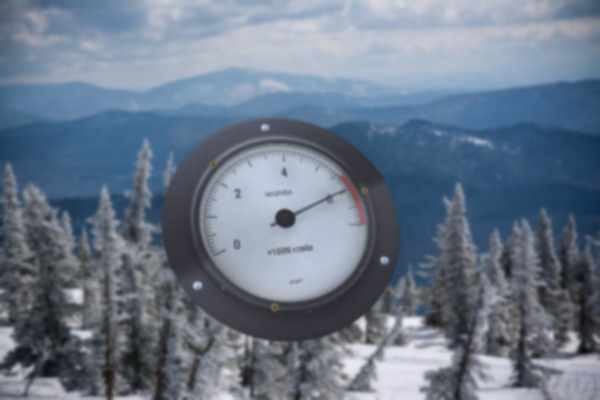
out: 6000
